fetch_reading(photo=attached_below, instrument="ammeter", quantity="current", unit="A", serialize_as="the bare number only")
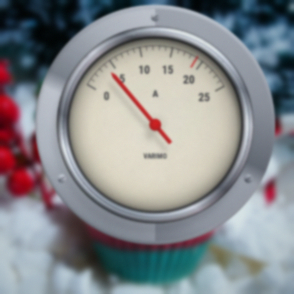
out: 4
